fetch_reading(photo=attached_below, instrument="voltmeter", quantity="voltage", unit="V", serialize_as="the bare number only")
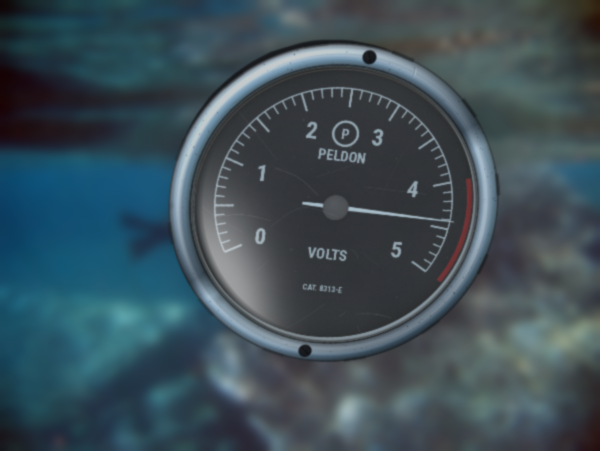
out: 4.4
